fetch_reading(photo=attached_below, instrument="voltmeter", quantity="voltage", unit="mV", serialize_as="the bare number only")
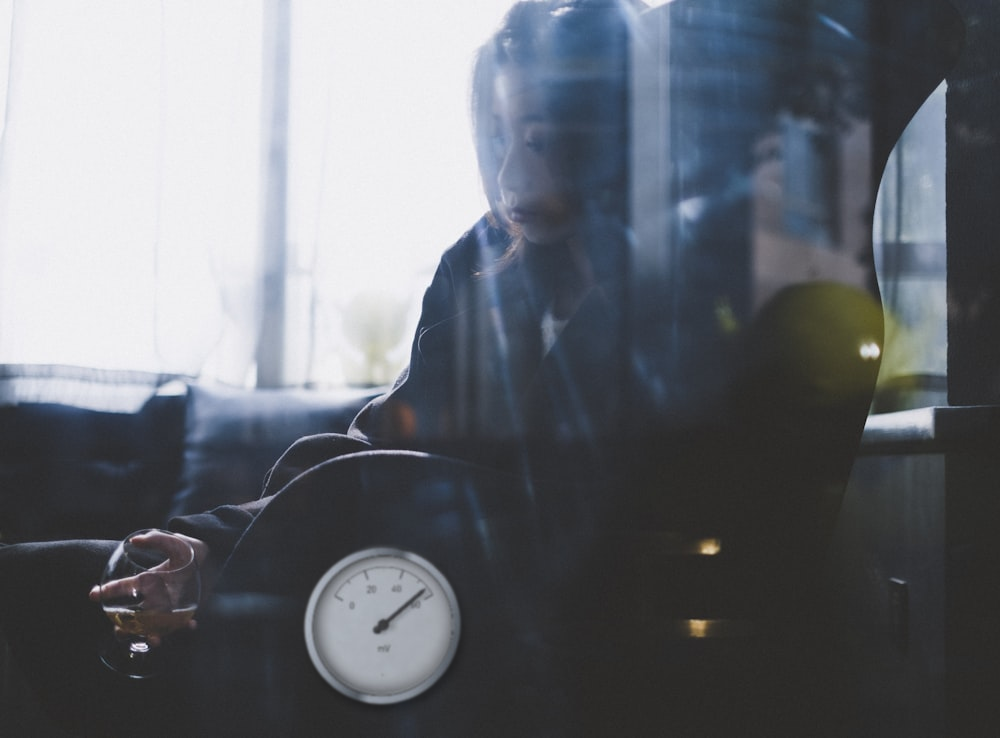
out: 55
